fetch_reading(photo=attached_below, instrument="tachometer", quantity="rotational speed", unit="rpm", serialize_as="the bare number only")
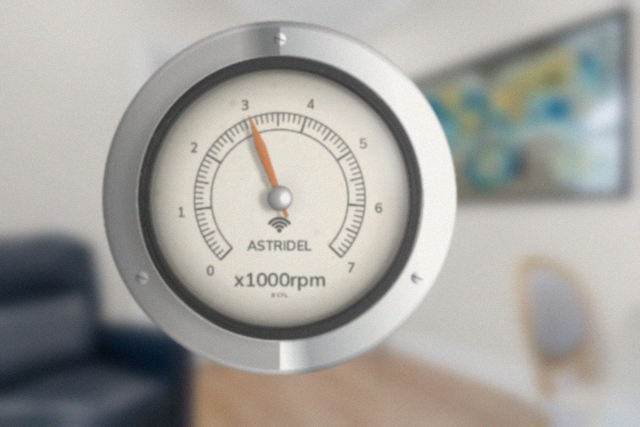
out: 3000
